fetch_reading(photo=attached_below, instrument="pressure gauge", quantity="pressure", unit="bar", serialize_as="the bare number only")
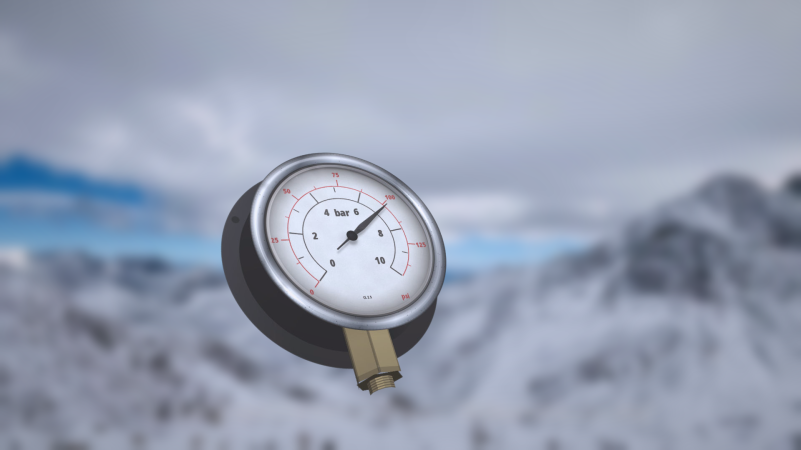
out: 7
